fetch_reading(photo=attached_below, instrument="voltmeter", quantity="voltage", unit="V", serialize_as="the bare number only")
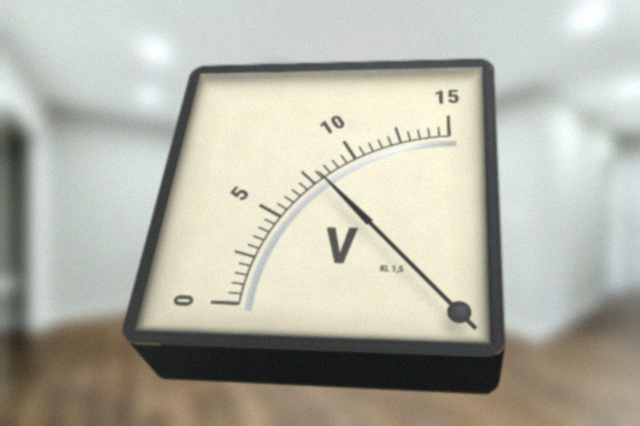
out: 8
